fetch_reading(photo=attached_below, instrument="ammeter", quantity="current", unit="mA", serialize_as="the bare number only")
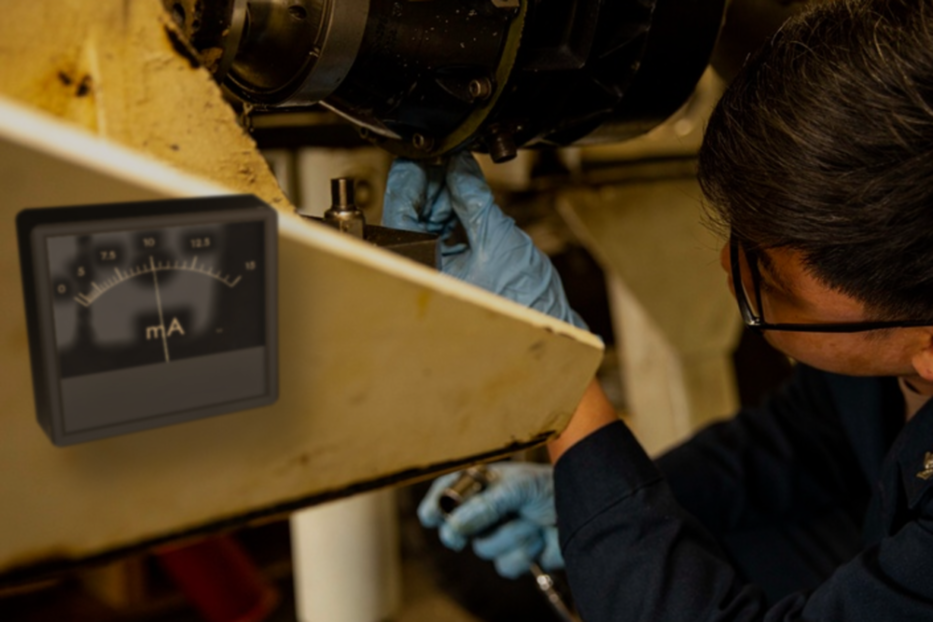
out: 10
